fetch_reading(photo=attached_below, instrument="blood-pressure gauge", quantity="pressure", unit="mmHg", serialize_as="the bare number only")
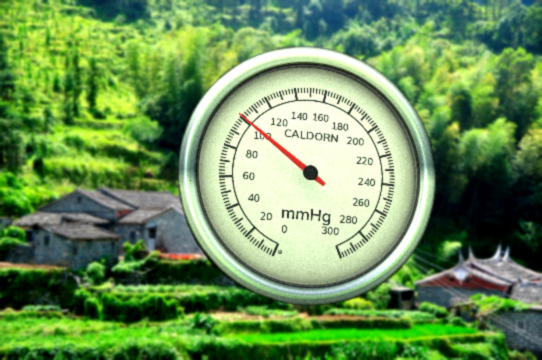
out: 100
